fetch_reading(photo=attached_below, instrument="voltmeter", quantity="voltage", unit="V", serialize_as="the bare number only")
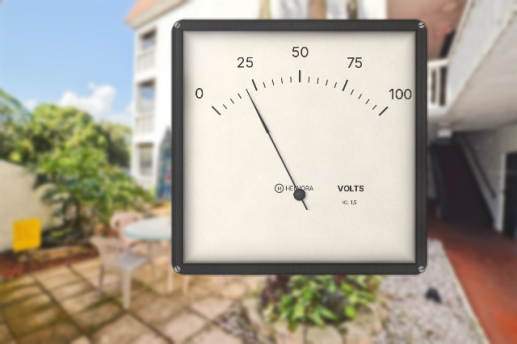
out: 20
